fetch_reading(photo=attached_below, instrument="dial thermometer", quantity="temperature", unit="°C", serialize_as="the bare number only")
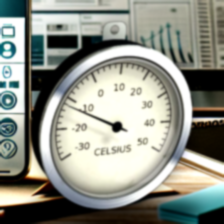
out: -12
